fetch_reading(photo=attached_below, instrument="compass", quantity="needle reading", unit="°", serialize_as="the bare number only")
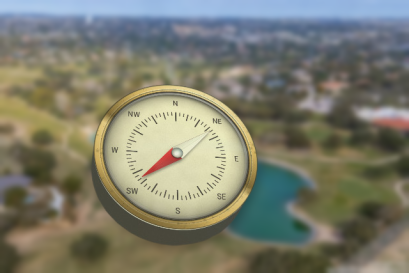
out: 230
